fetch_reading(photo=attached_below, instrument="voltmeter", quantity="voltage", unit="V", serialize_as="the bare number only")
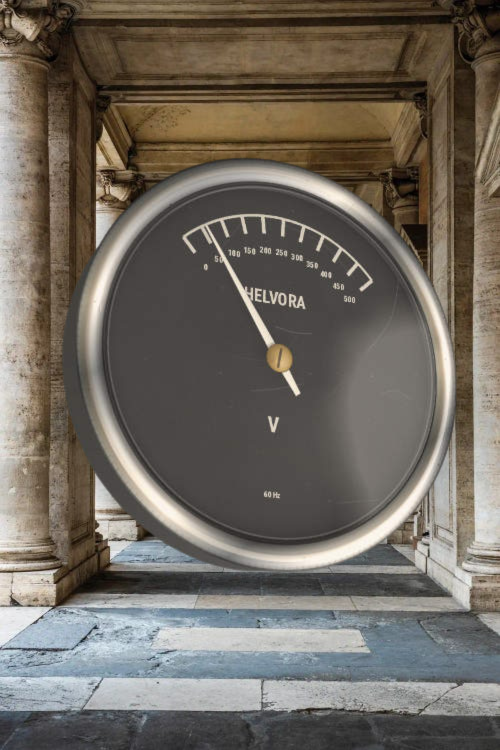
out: 50
